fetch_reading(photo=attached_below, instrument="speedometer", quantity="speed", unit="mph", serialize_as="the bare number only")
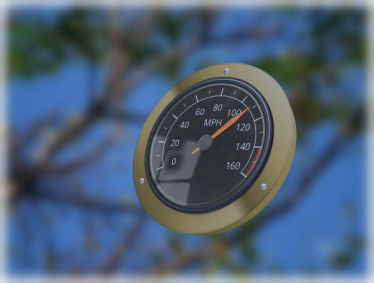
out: 110
